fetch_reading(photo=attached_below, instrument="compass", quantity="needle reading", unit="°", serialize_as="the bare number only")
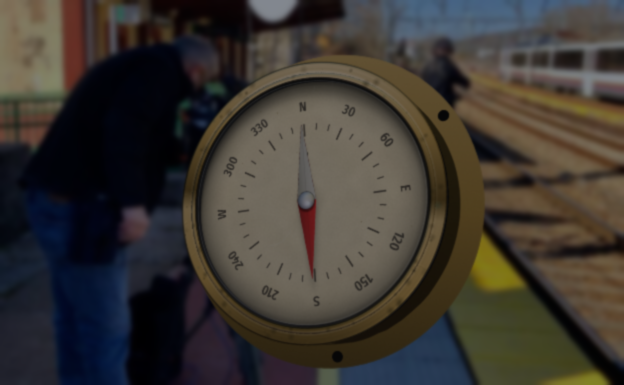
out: 180
